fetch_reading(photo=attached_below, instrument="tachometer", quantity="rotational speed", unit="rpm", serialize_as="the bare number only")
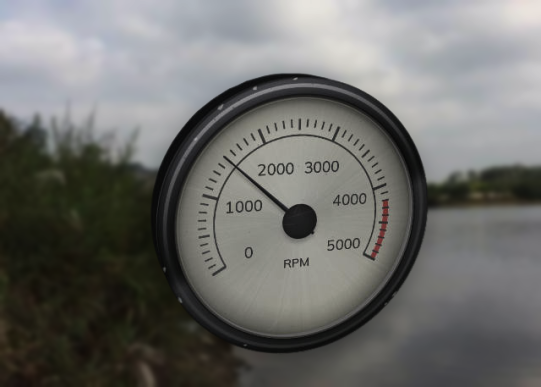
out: 1500
